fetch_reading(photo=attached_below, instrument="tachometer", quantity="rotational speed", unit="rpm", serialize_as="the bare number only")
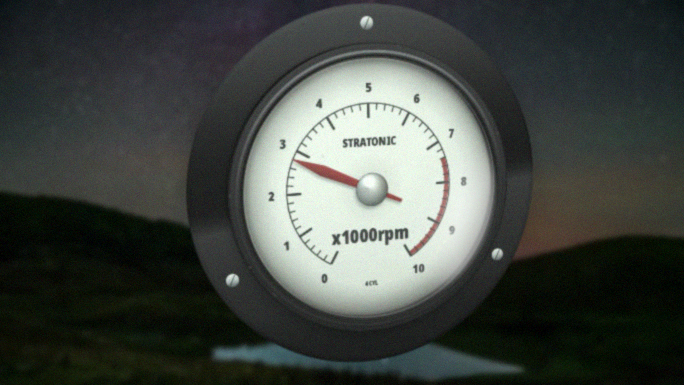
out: 2800
